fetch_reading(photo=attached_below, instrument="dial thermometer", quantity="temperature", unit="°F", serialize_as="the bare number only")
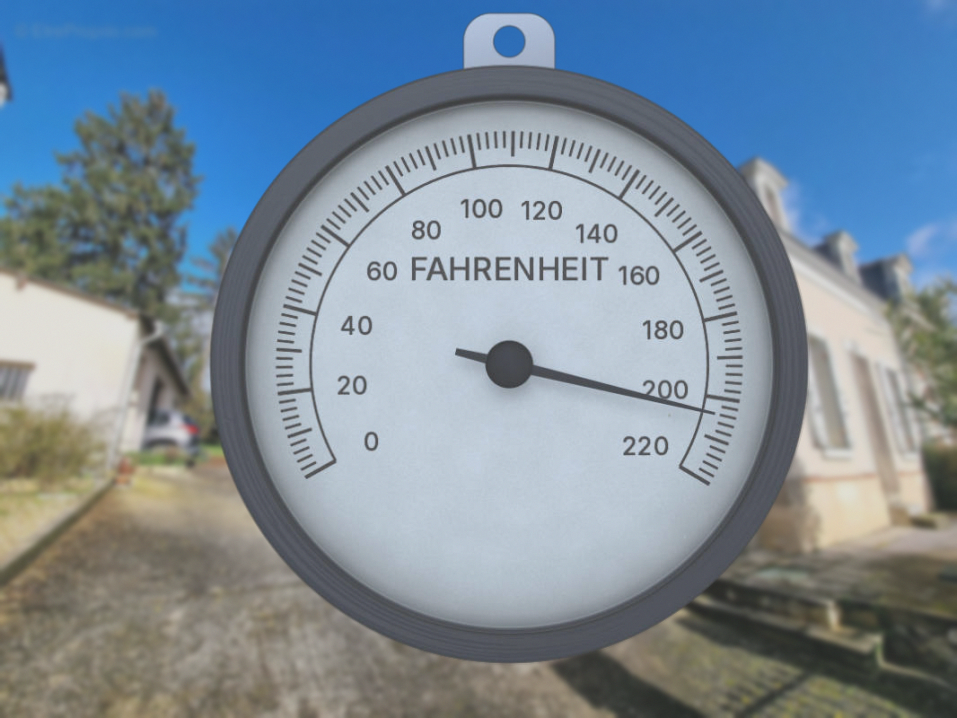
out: 204
